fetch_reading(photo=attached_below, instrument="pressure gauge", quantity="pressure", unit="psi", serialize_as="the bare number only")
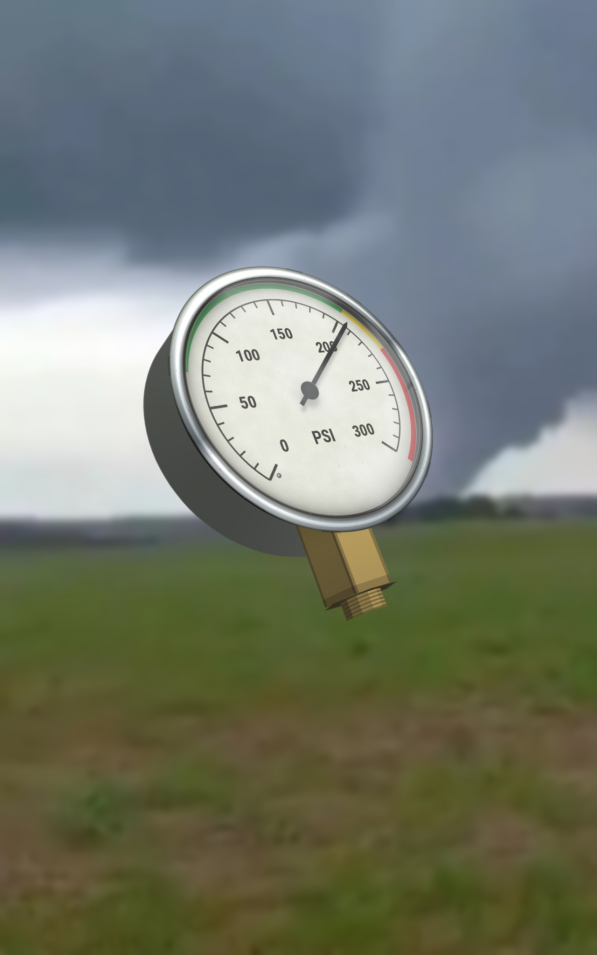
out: 205
